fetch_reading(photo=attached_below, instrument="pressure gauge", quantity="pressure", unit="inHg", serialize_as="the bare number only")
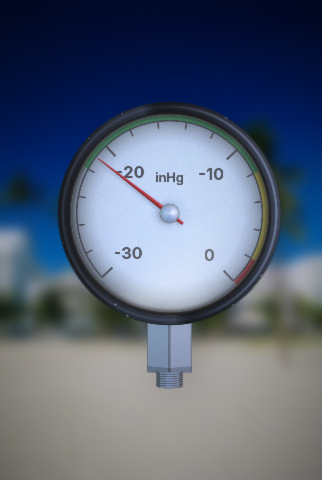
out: -21
